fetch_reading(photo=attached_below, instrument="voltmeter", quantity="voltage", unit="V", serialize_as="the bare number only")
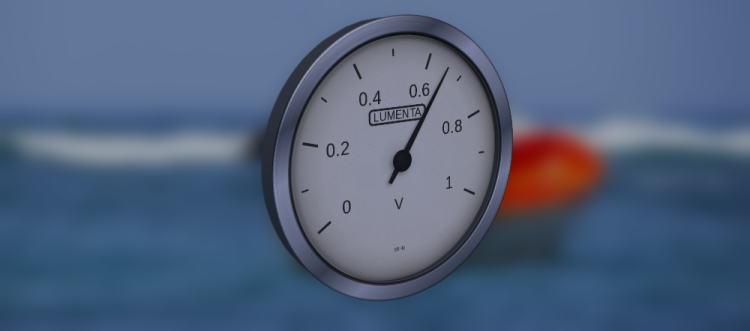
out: 0.65
